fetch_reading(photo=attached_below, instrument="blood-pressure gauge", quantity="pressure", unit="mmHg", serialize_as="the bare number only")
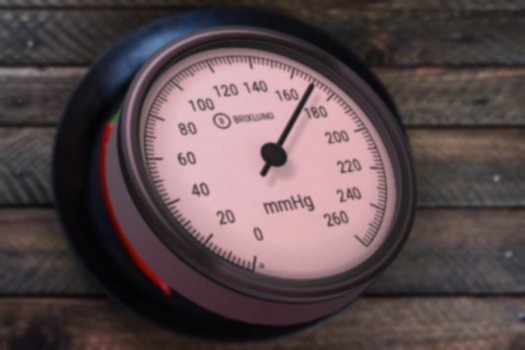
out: 170
